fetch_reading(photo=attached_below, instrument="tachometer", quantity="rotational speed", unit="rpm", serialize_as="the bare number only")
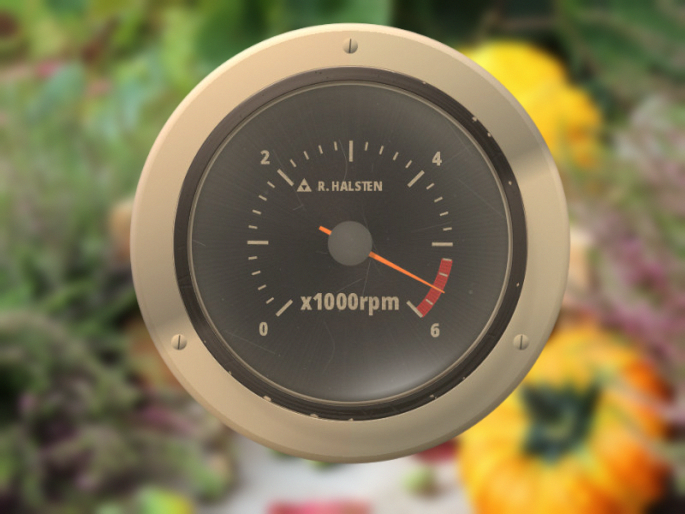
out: 5600
